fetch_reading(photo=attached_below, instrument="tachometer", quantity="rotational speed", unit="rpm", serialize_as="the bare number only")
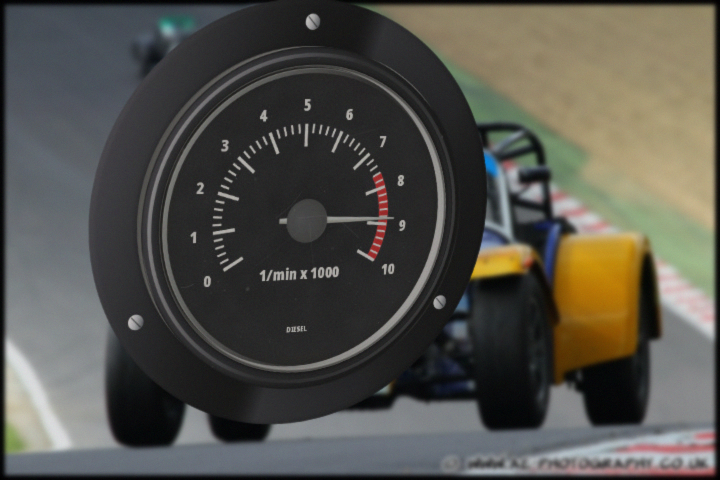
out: 8800
